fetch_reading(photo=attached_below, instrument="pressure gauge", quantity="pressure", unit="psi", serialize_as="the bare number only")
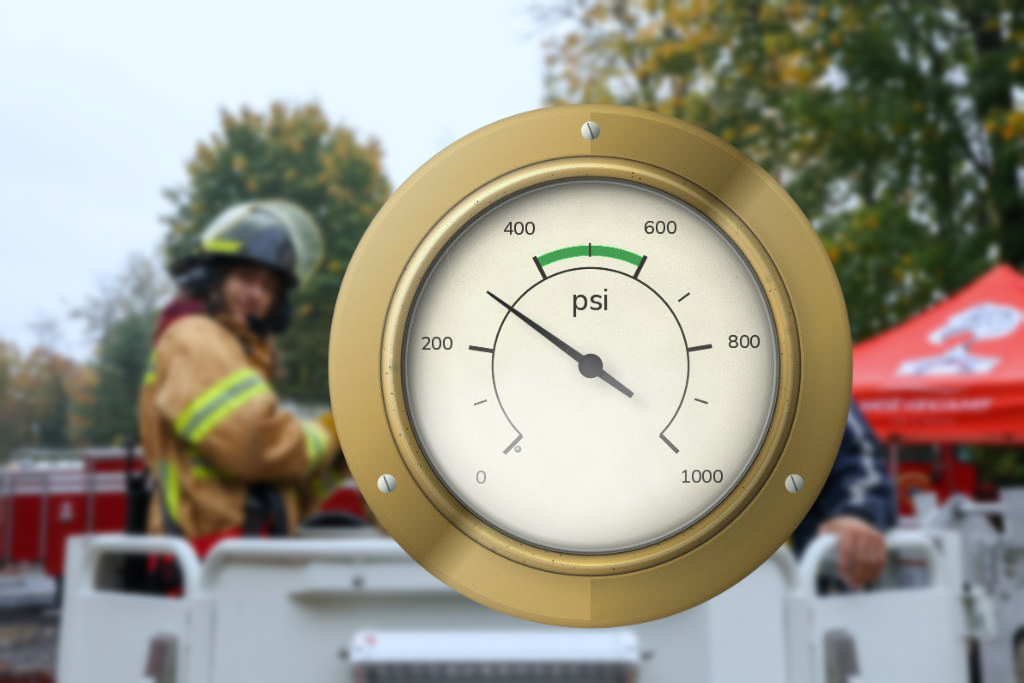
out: 300
